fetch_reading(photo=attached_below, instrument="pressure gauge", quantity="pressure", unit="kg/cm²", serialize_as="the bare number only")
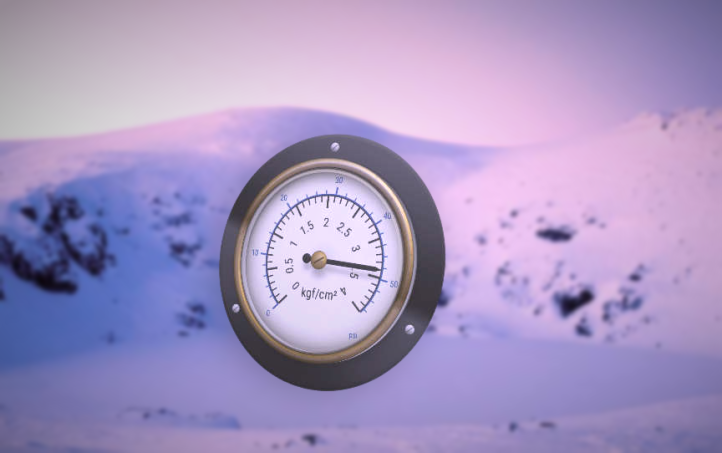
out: 3.4
